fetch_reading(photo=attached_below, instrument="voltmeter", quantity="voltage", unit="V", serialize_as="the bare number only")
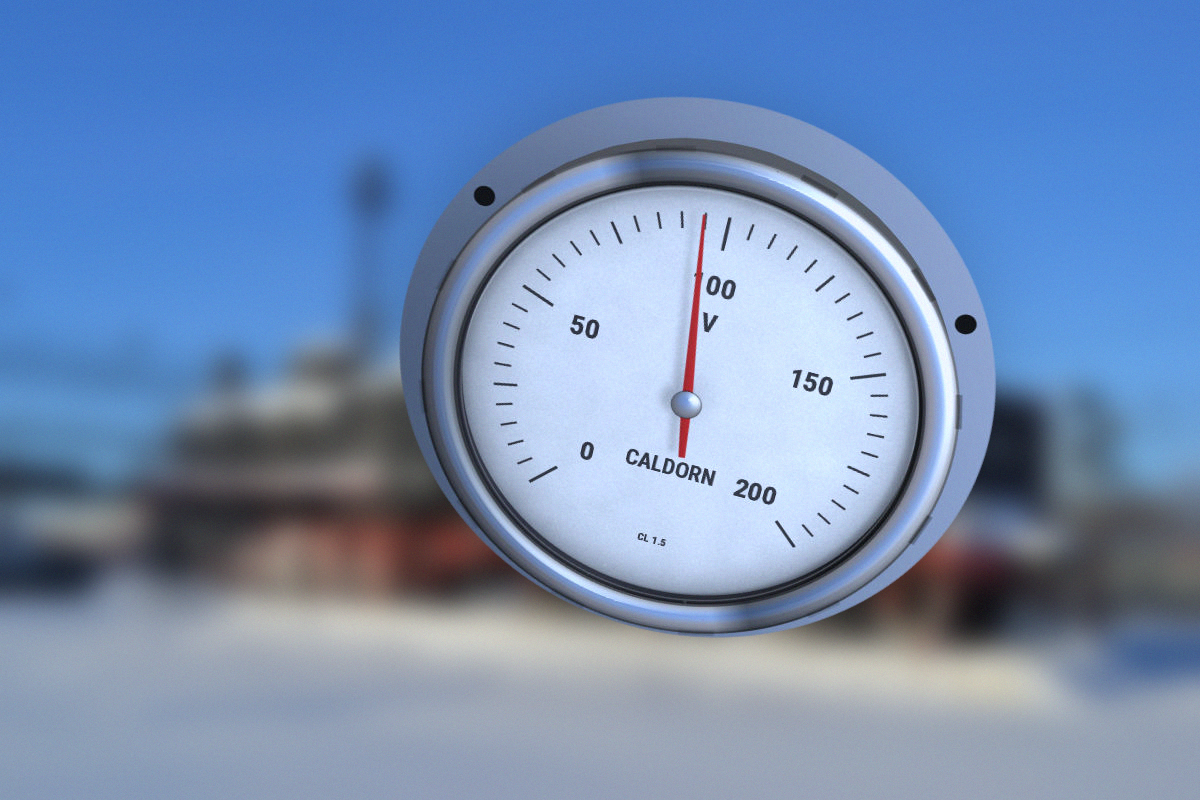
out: 95
